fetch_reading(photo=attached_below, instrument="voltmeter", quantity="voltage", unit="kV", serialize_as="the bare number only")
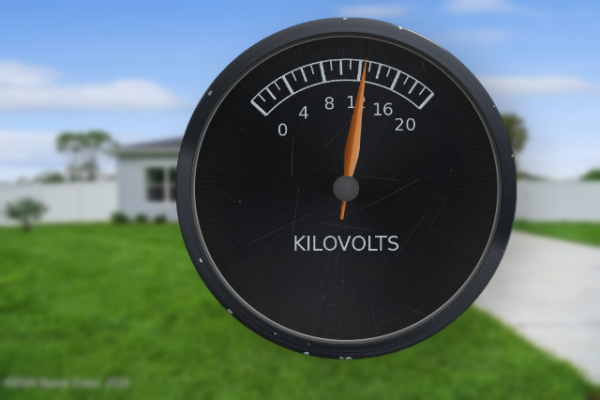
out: 12.5
